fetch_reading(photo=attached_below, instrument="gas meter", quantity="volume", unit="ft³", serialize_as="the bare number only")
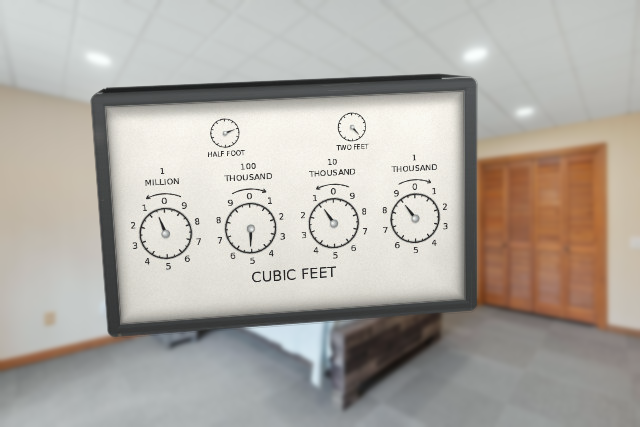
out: 50900
